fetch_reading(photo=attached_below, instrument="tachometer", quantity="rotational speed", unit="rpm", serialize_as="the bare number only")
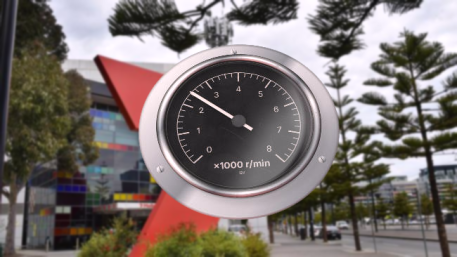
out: 2400
